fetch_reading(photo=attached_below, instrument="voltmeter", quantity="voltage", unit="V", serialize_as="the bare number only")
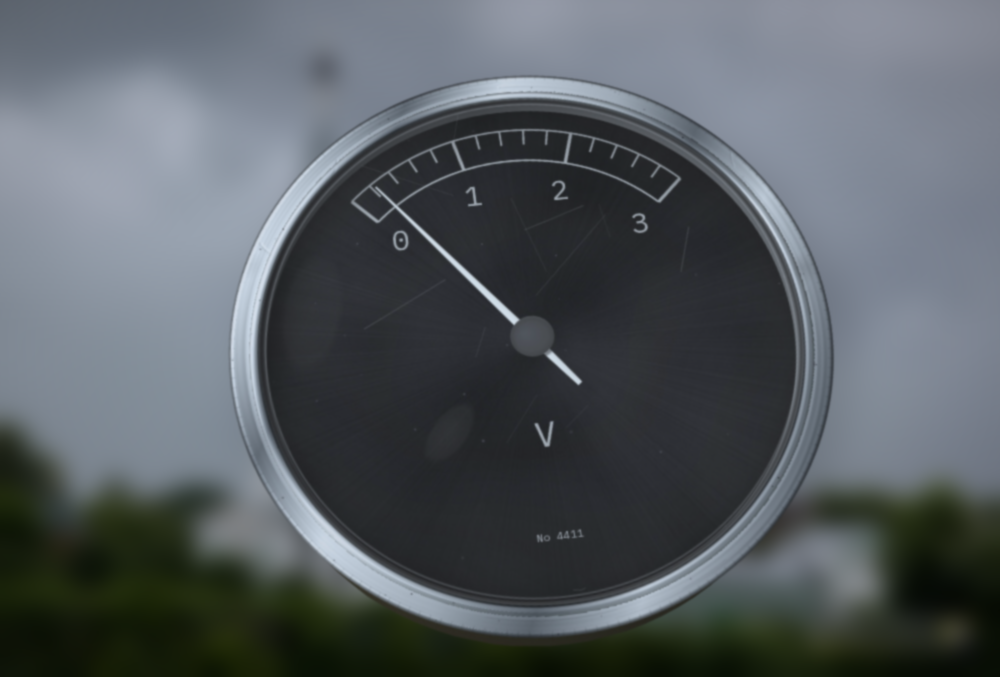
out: 0.2
